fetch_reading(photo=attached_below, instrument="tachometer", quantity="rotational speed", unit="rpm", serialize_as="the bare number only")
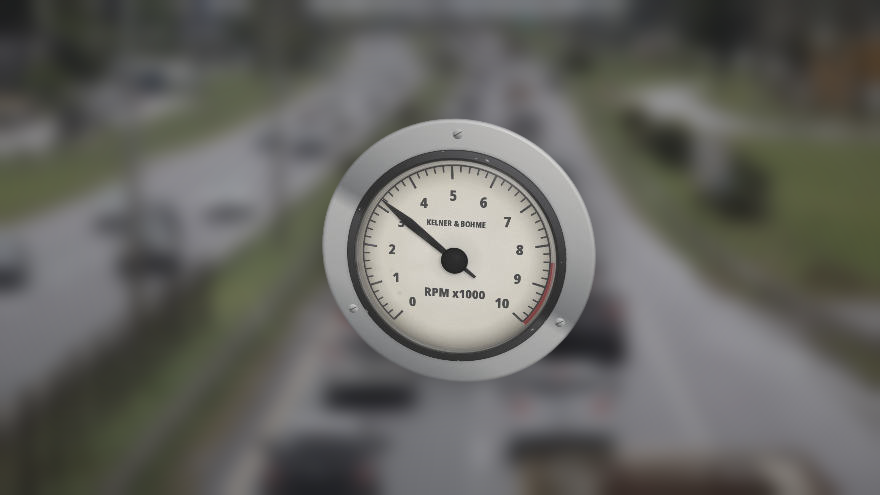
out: 3200
